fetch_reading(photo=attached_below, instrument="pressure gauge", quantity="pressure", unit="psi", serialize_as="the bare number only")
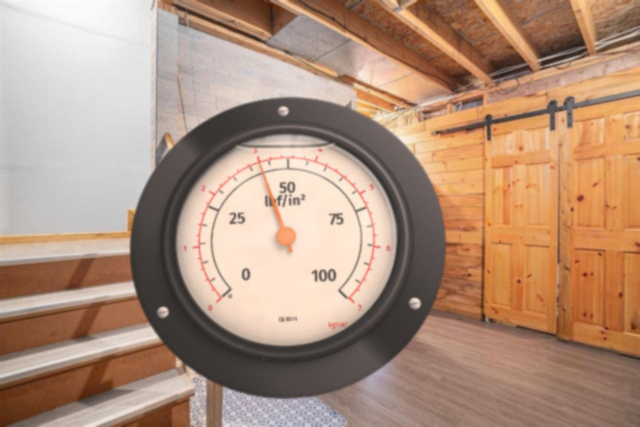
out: 42.5
